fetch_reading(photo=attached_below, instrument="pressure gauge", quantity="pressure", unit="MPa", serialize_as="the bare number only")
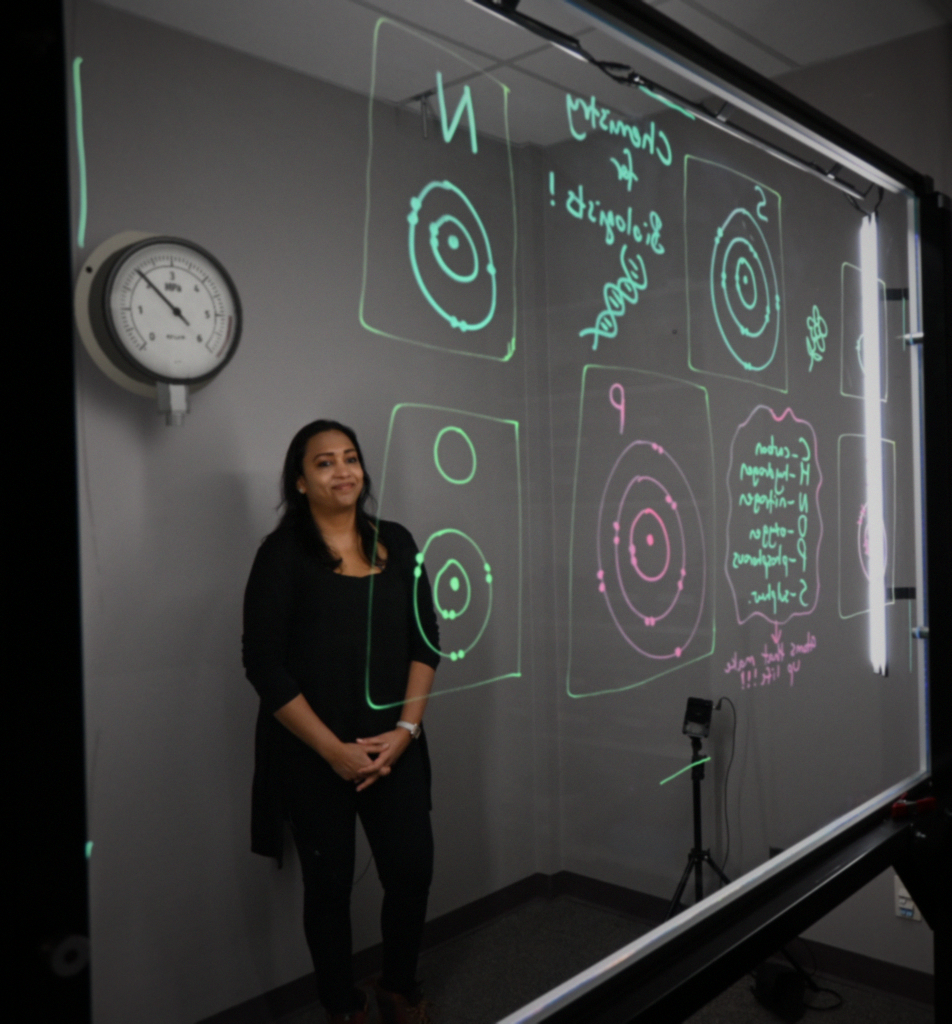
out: 2
